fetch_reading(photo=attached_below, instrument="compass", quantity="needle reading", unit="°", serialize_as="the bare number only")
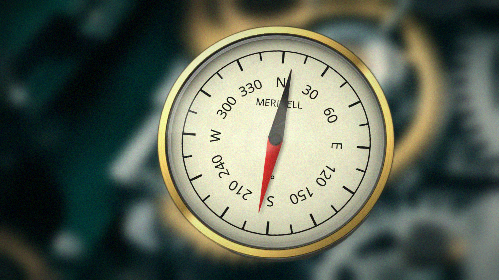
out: 187.5
